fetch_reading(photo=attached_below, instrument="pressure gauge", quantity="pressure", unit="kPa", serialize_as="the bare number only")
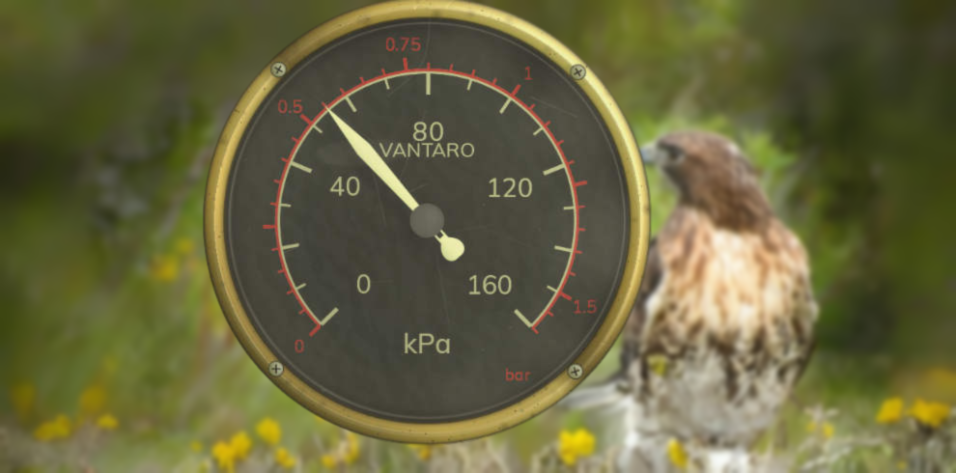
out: 55
